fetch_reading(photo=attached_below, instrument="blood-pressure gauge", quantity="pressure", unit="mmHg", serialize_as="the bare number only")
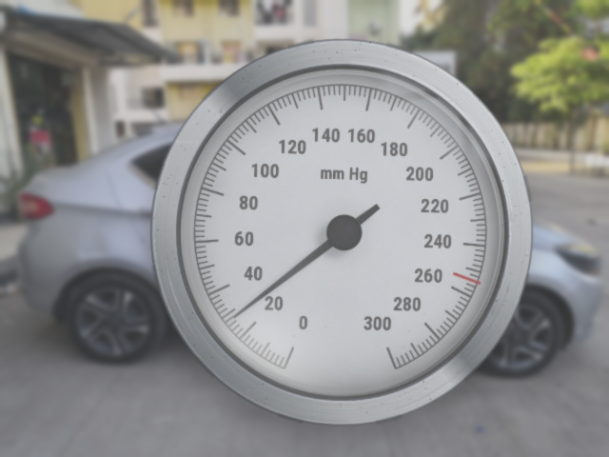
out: 28
